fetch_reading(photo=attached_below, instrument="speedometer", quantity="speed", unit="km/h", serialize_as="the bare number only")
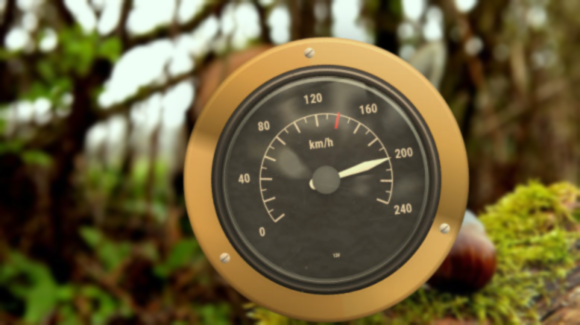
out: 200
